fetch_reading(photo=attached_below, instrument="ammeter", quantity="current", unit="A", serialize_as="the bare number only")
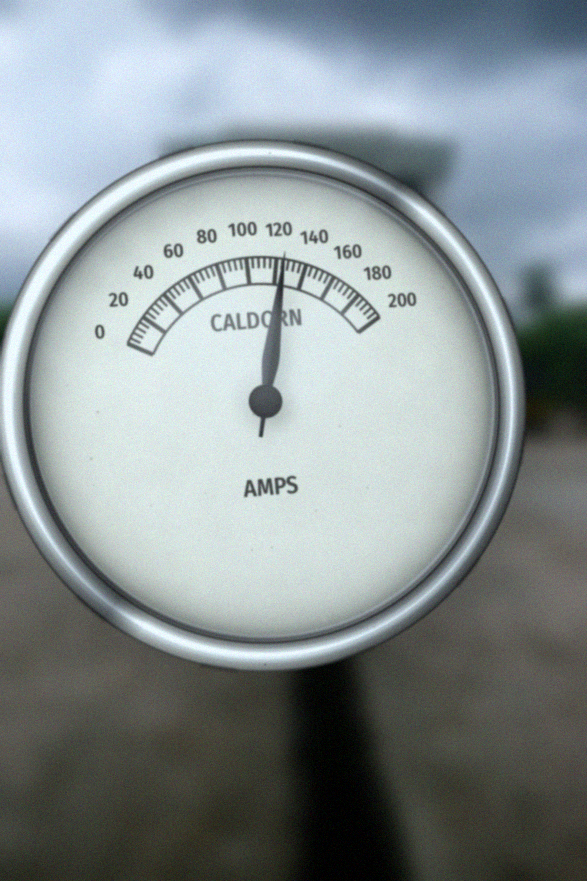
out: 124
